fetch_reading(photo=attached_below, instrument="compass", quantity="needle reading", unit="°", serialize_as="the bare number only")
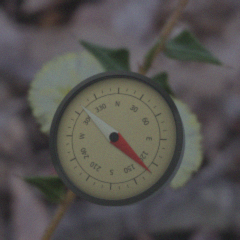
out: 130
